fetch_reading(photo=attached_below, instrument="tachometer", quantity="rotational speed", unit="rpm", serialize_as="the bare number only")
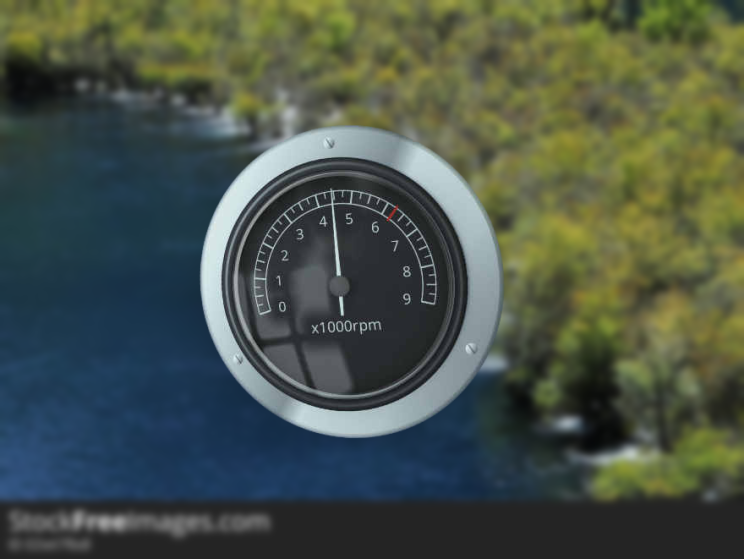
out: 4500
